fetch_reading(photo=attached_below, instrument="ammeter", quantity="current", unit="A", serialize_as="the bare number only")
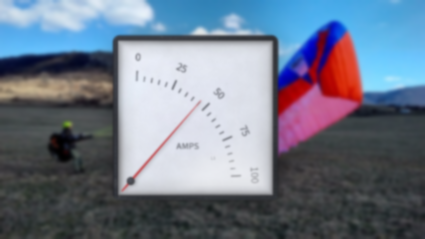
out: 45
